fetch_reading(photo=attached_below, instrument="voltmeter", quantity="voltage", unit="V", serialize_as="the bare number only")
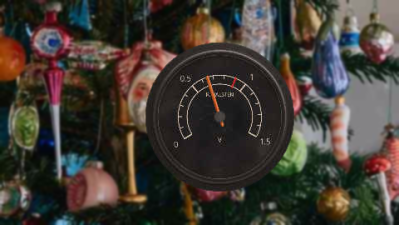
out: 0.65
